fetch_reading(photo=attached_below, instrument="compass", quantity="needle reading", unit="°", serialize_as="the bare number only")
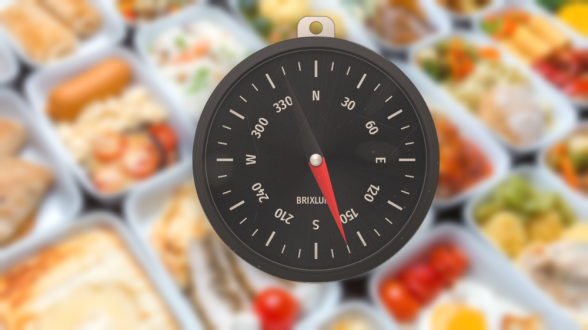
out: 160
